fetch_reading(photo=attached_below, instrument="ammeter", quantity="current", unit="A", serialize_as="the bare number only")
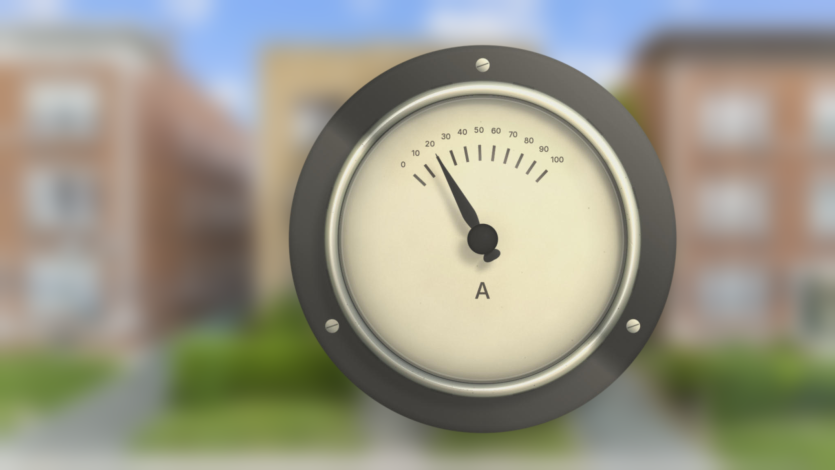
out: 20
